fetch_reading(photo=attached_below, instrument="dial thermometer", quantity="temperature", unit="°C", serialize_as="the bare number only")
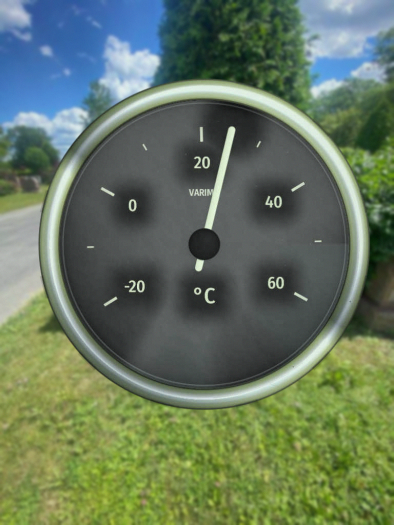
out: 25
